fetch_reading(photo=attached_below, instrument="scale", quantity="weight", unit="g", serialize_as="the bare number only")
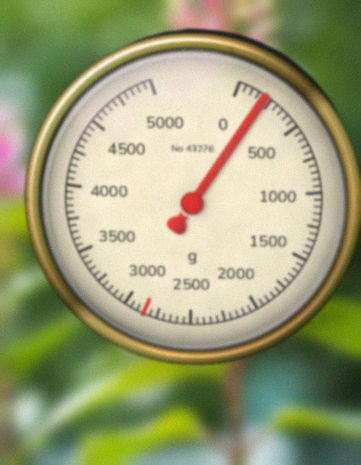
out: 200
